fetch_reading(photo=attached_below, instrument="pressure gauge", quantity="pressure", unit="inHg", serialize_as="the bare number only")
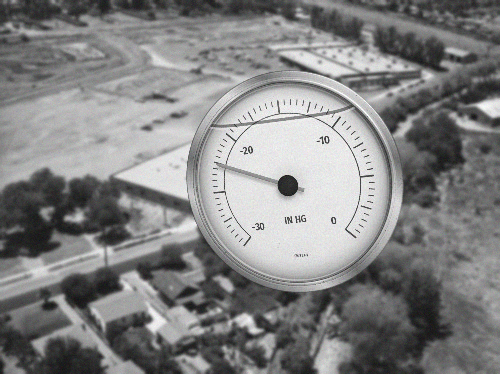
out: -22.5
